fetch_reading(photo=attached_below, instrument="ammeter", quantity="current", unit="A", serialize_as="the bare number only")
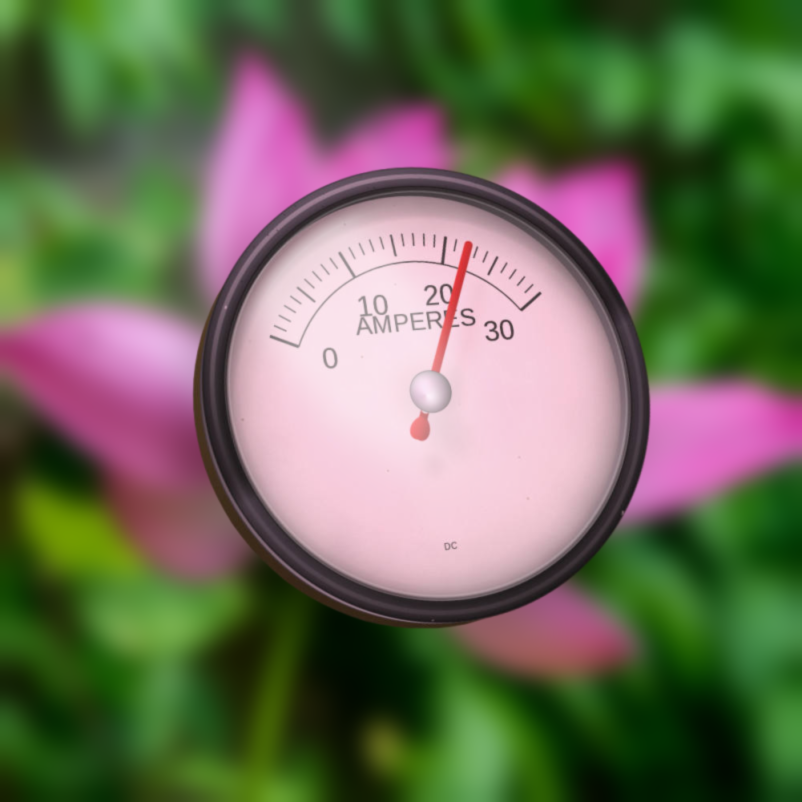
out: 22
